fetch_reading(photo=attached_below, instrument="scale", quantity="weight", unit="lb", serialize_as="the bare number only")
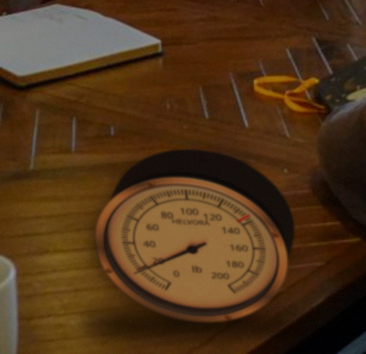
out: 20
